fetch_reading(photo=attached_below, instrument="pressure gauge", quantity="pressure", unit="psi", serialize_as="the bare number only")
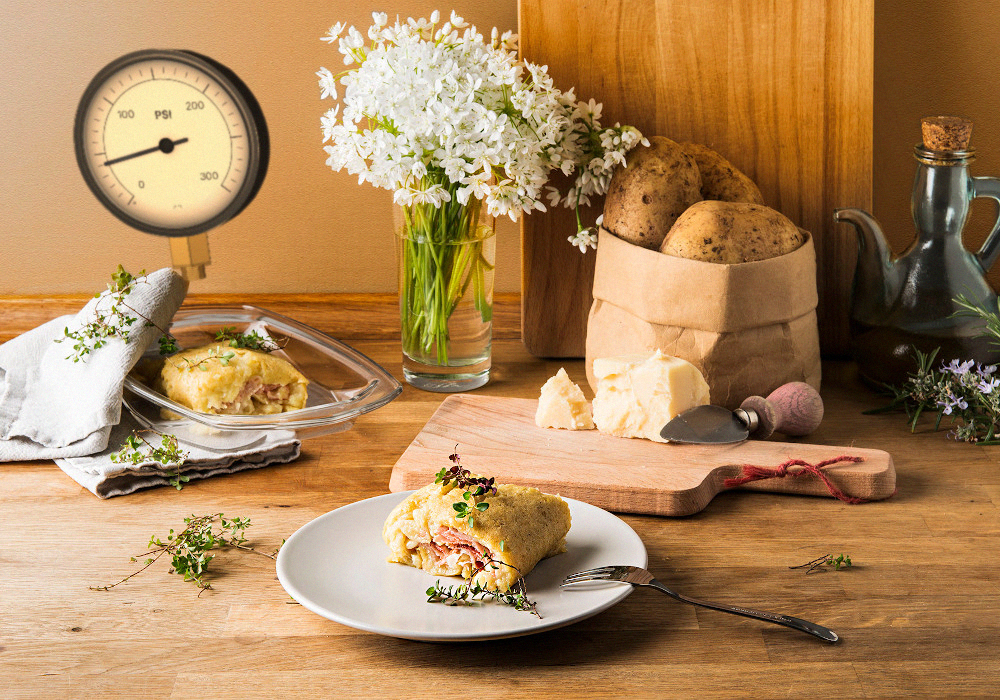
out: 40
